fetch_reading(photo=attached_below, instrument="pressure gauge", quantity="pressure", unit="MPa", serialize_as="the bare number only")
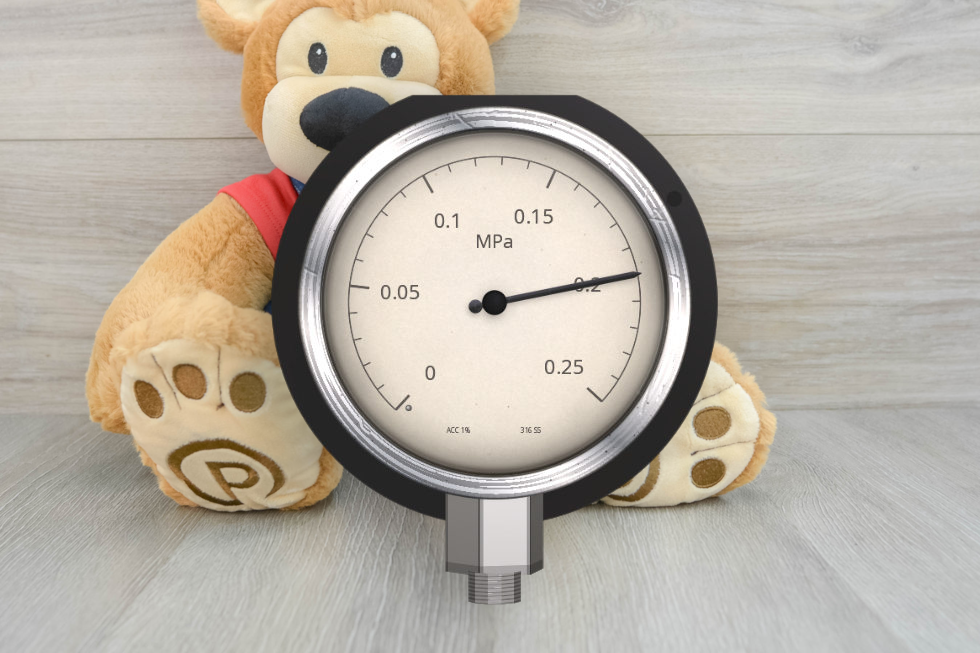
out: 0.2
